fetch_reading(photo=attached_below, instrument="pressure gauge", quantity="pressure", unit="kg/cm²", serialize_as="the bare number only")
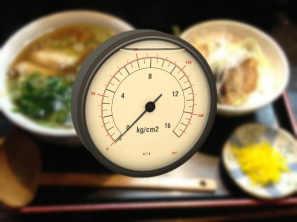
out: 0
